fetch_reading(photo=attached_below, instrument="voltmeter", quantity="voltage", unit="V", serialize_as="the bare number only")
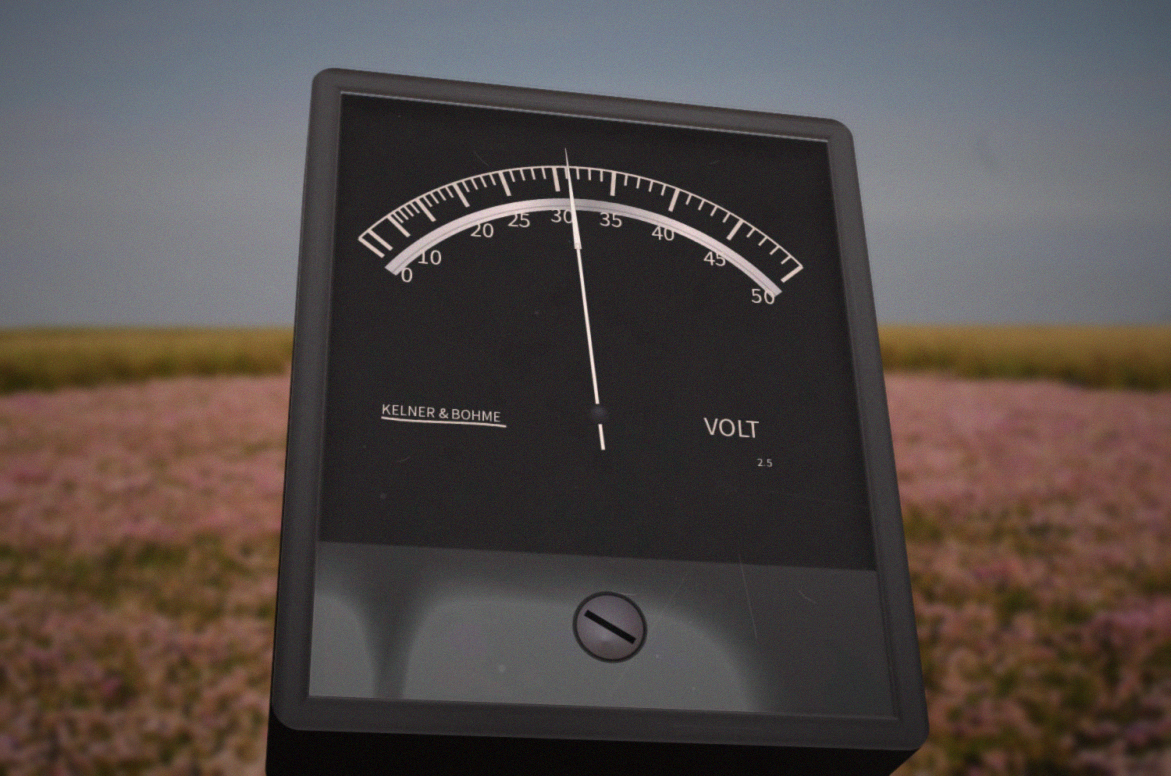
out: 31
